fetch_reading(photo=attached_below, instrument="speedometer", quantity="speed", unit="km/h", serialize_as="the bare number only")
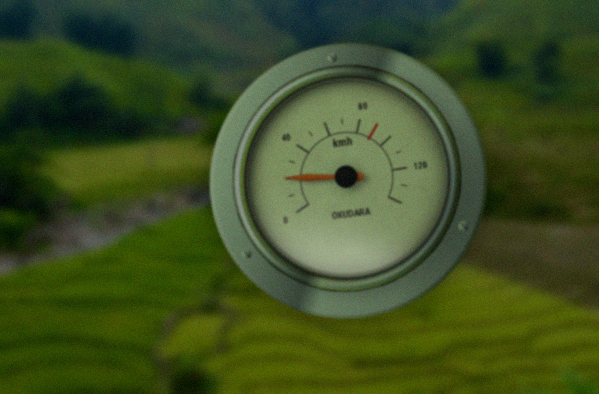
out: 20
